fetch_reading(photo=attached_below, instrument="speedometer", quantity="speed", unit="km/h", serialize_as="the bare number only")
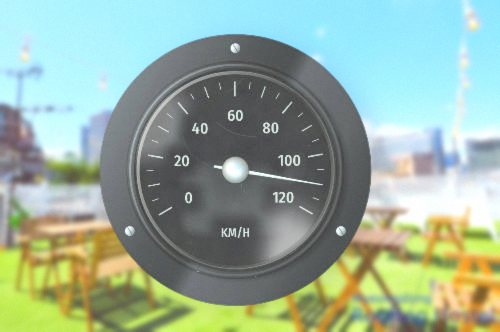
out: 110
